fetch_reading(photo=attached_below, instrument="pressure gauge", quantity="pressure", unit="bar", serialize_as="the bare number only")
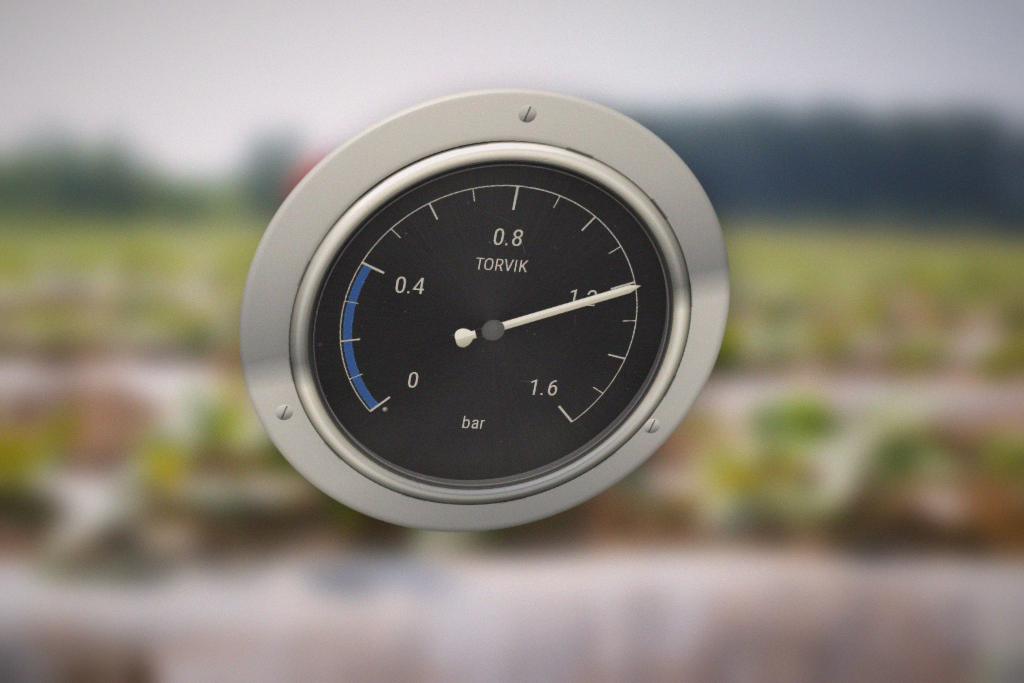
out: 1.2
